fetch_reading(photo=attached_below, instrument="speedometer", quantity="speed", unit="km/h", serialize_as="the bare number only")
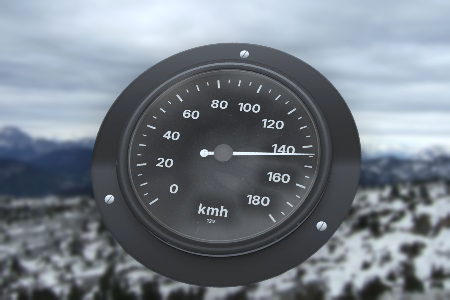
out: 145
